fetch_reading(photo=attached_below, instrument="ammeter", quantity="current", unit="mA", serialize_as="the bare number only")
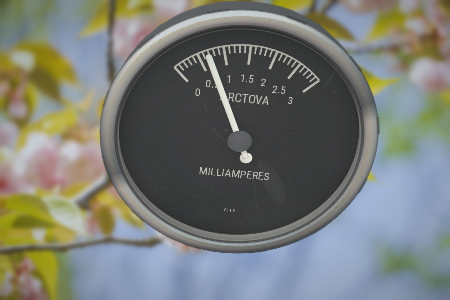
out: 0.7
